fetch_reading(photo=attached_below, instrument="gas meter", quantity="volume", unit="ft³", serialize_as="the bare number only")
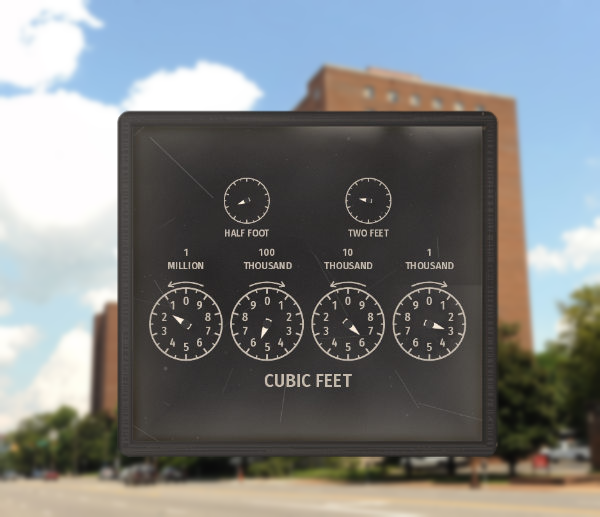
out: 156300
